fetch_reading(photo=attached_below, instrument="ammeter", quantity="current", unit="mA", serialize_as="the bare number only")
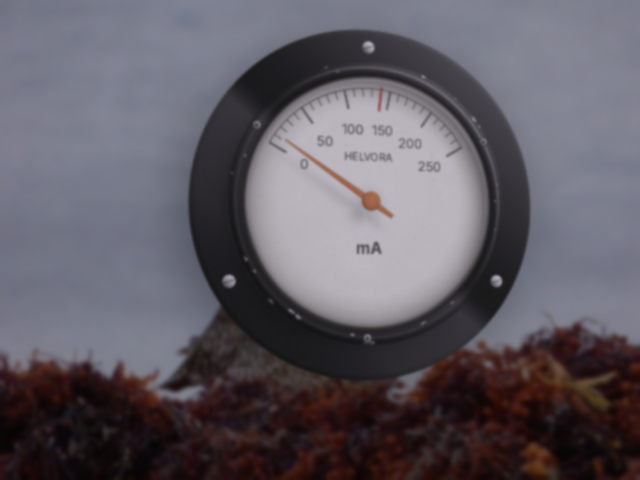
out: 10
